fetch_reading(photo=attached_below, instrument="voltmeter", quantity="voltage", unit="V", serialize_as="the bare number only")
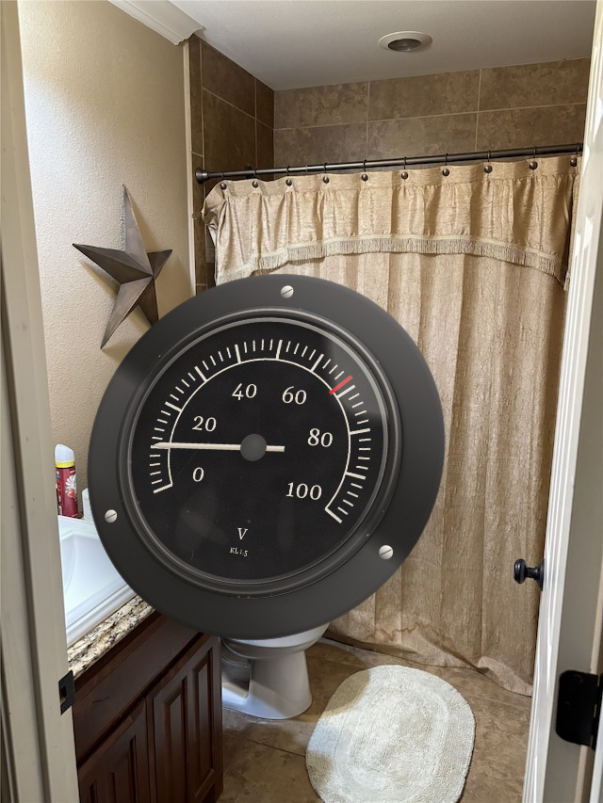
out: 10
